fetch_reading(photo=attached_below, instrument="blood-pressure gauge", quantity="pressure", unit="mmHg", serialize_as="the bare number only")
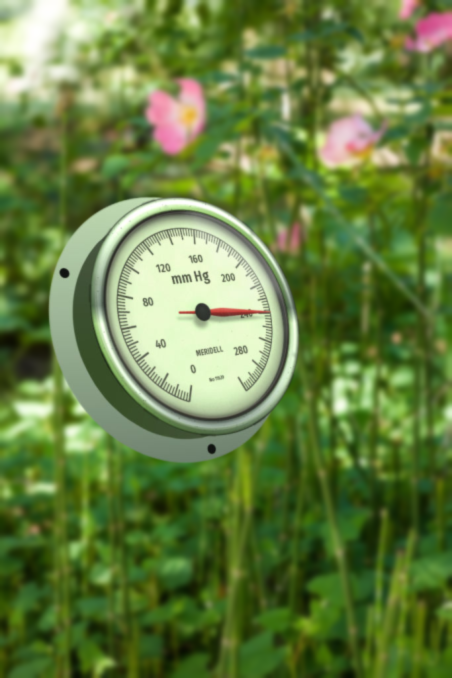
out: 240
